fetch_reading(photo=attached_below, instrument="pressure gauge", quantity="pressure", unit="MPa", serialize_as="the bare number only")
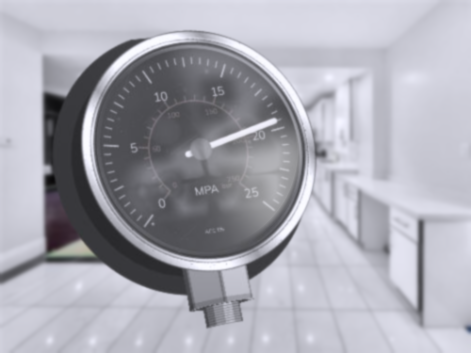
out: 19.5
